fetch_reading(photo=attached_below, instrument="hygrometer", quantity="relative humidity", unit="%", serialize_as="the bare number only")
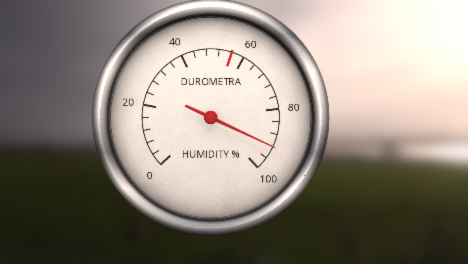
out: 92
